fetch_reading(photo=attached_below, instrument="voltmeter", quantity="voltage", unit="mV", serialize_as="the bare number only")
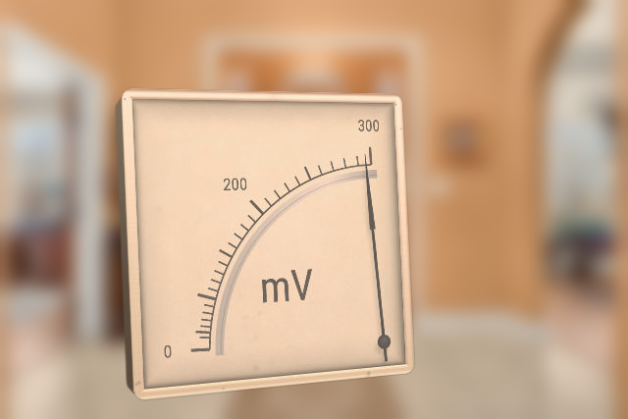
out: 295
